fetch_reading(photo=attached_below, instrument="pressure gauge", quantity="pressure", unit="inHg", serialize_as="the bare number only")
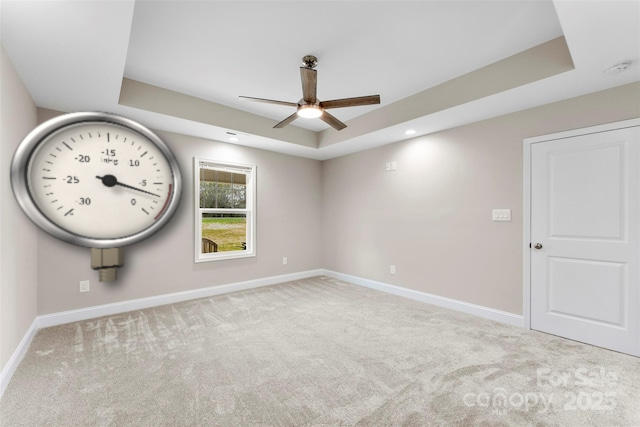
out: -3
